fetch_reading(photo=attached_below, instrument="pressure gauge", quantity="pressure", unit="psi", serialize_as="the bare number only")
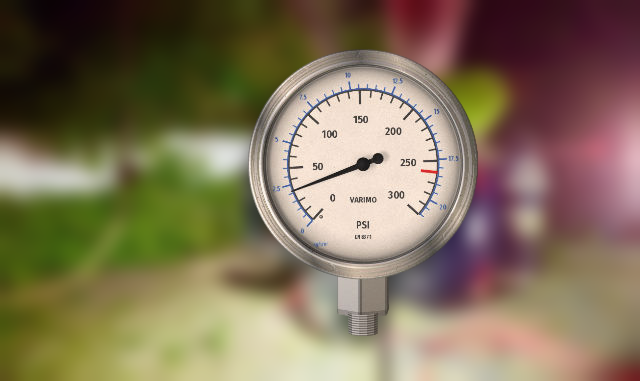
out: 30
